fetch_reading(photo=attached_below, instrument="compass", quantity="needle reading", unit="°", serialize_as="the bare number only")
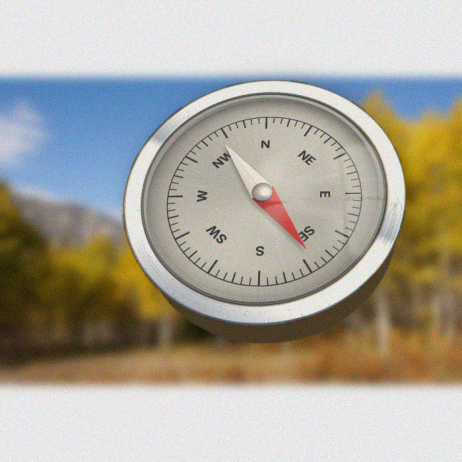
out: 145
